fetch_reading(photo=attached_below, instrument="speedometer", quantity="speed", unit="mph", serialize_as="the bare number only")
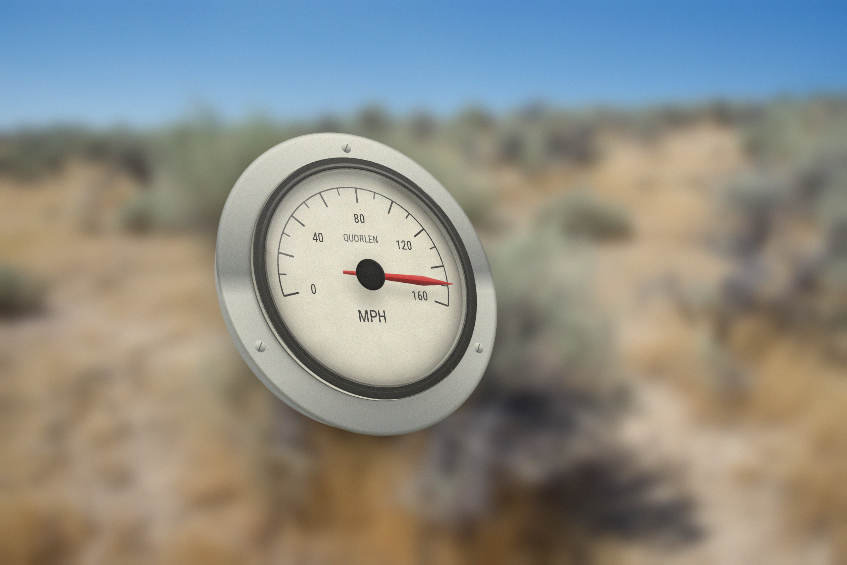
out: 150
